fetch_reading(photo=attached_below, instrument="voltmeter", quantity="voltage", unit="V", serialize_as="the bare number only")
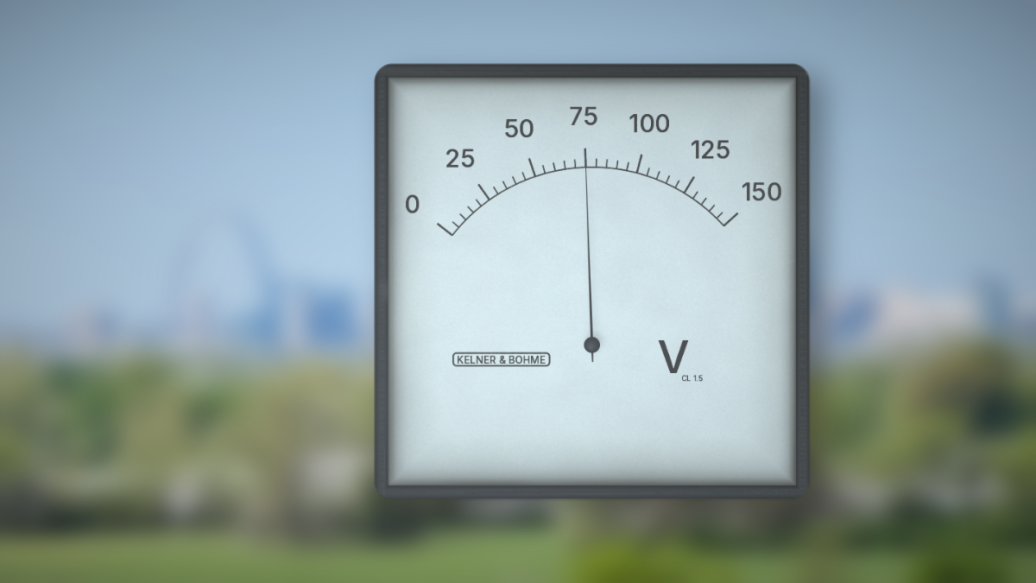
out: 75
